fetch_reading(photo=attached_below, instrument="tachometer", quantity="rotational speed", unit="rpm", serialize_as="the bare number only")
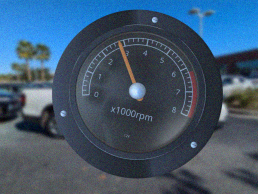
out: 2800
